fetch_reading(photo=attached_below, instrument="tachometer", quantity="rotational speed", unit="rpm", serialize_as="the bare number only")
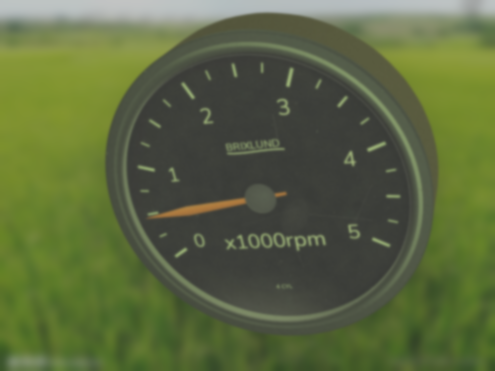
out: 500
